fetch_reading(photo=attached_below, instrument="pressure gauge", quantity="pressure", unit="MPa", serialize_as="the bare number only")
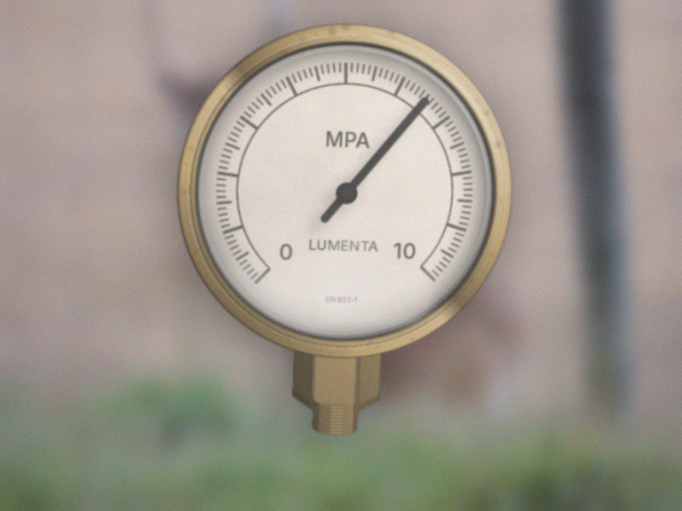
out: 6.5
